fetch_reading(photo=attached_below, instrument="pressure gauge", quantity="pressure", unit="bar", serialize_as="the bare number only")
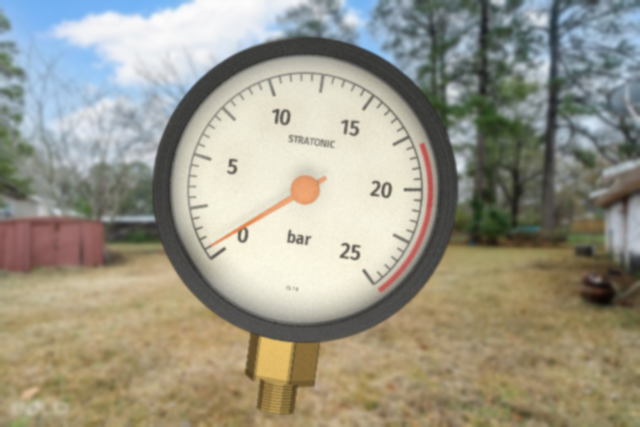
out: 0.5
